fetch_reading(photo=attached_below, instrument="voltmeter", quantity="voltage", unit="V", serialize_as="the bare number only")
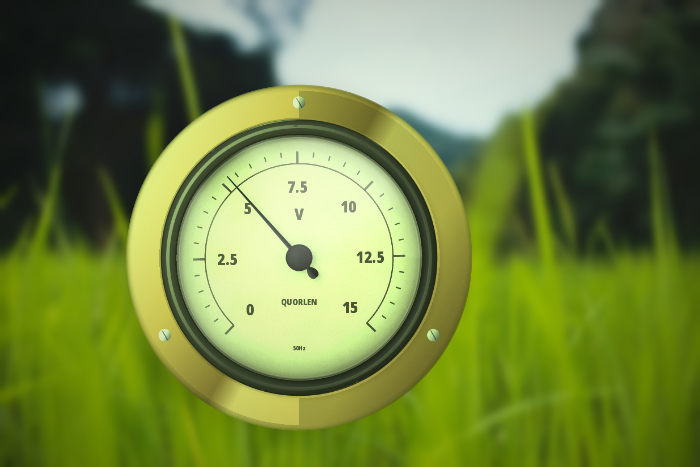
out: 5.25
